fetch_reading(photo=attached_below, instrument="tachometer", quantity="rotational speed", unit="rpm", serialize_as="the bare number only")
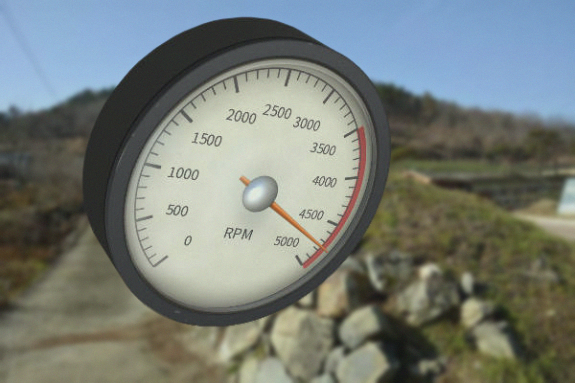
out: 4750
